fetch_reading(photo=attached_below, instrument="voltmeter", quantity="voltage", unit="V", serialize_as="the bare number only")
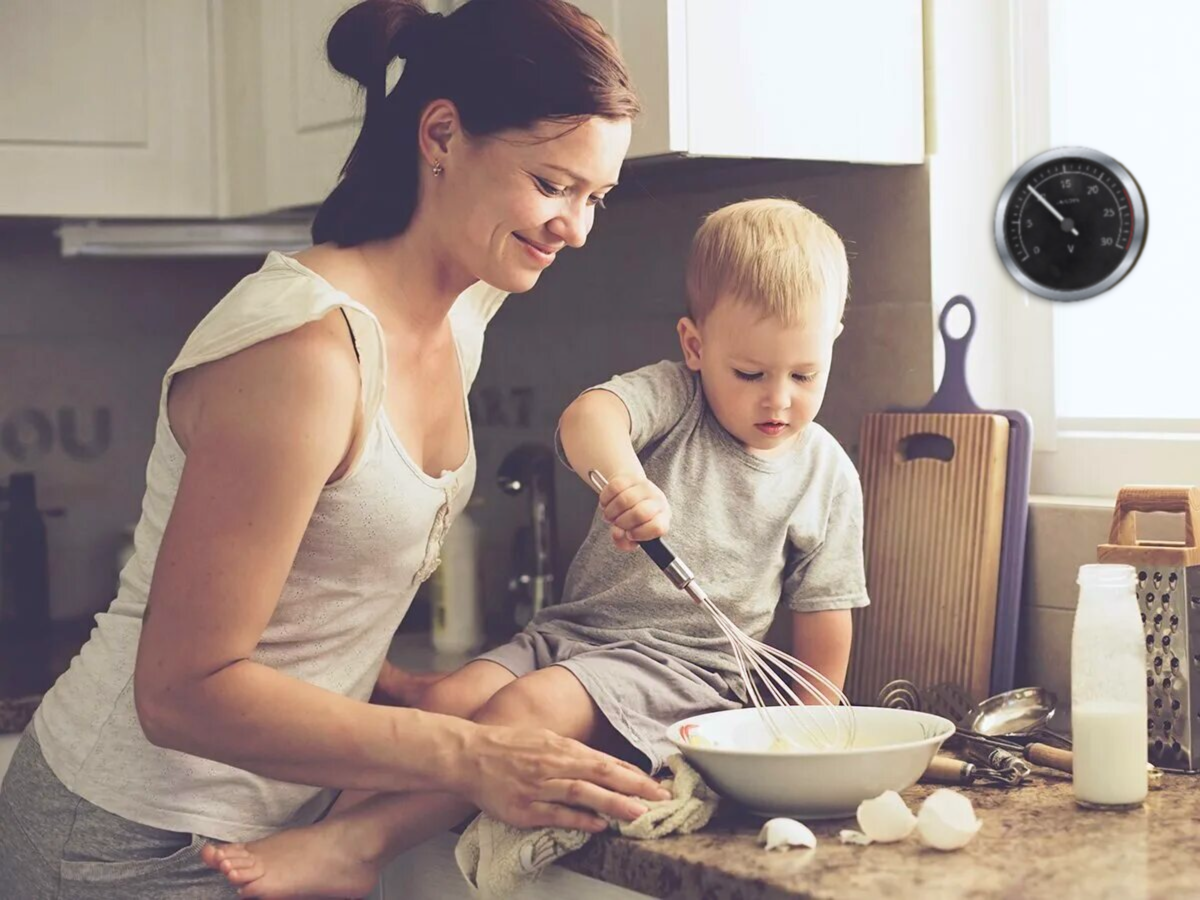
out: 10
